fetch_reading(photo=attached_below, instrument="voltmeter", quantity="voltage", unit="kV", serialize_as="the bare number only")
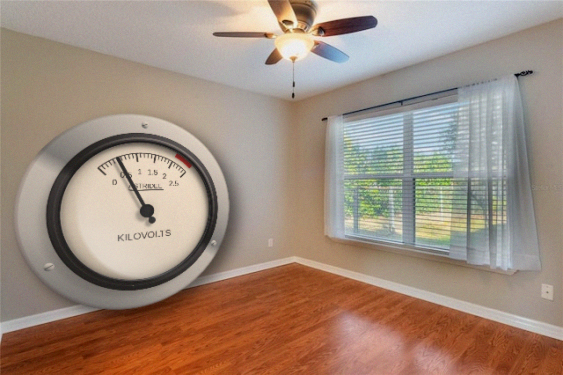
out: 0.5
